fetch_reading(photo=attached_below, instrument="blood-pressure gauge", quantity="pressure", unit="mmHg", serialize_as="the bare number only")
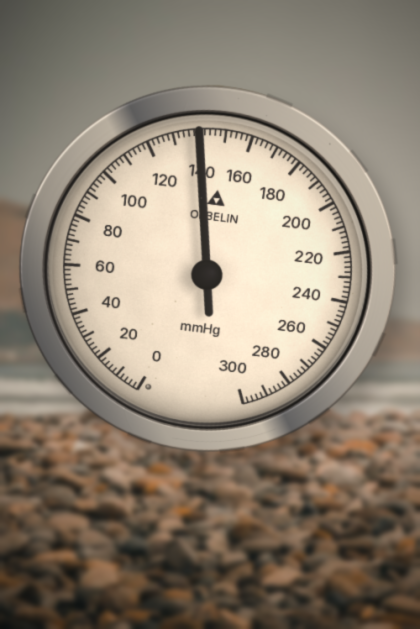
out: 140
